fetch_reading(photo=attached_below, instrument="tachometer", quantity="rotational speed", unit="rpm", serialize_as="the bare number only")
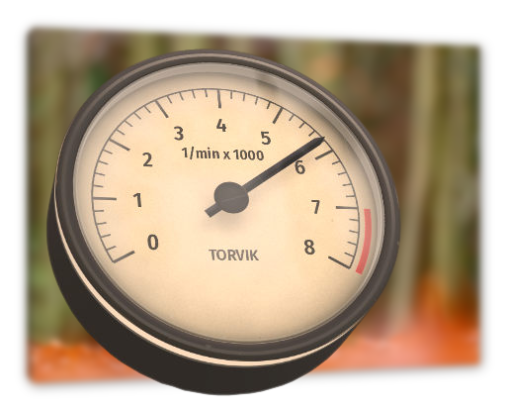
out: 5800
